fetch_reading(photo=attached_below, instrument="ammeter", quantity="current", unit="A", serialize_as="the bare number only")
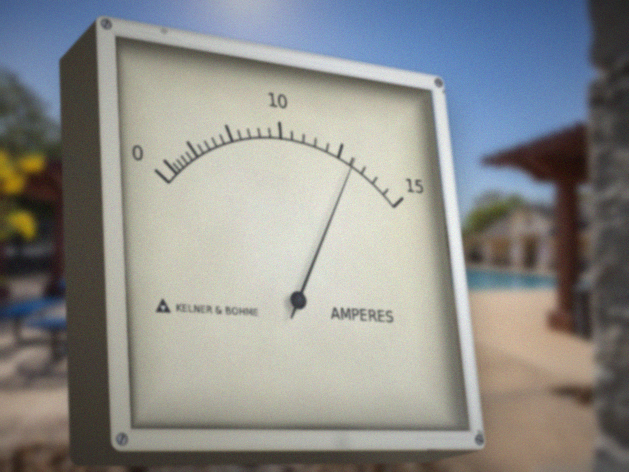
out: 13
